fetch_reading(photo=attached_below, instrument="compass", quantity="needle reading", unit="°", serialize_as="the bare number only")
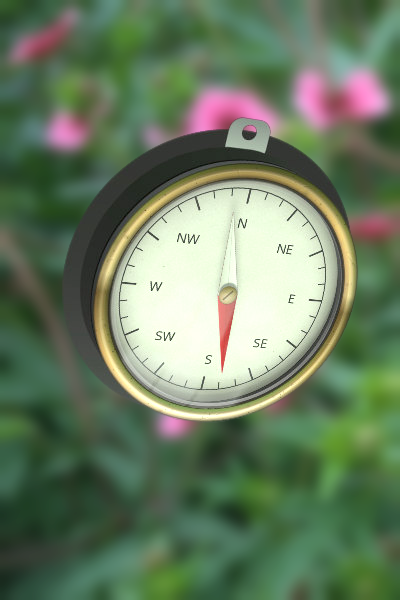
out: 170
